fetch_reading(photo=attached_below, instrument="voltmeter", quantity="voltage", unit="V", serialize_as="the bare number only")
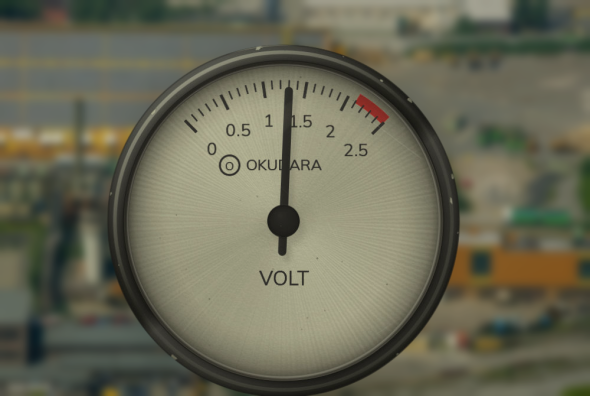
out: 1.3
